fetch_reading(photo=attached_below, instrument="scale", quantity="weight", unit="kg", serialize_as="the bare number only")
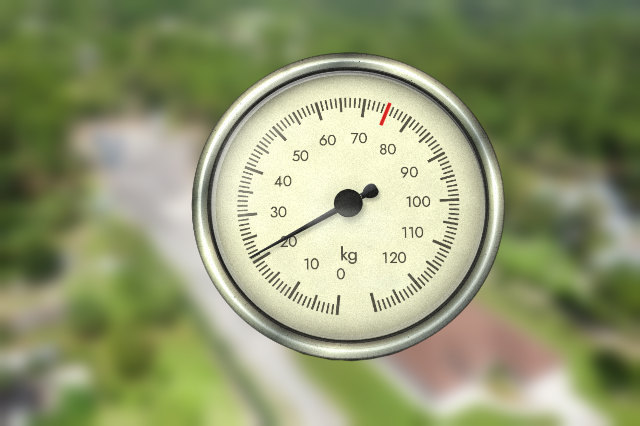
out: 21
